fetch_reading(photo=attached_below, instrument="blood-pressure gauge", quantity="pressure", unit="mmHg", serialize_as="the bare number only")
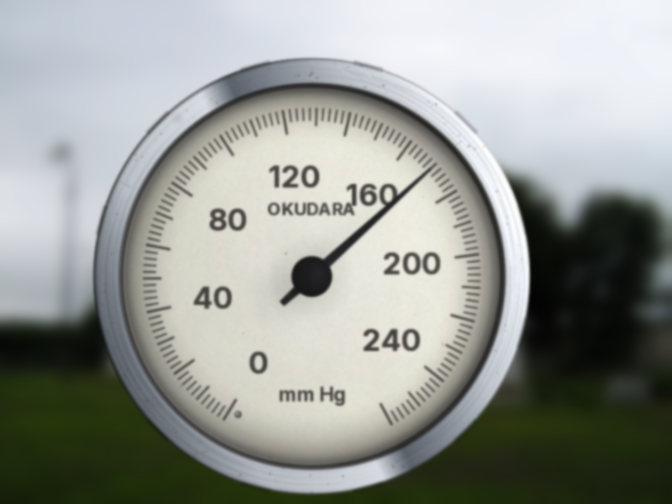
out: 170
